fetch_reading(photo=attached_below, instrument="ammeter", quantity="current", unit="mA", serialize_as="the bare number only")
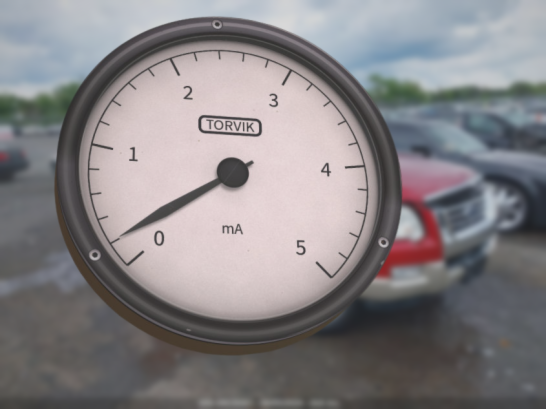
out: 0.2
